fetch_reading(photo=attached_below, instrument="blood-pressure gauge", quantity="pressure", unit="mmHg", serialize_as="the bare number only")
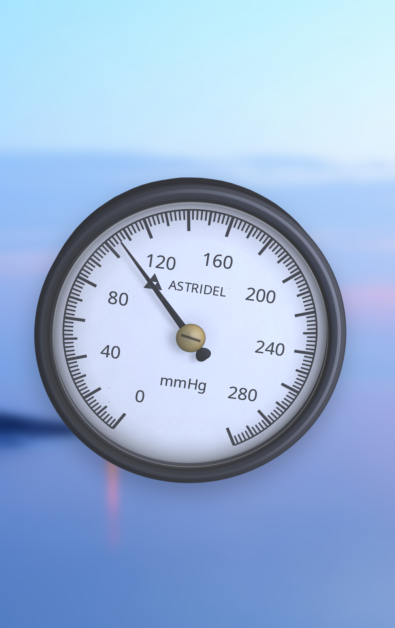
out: 106
